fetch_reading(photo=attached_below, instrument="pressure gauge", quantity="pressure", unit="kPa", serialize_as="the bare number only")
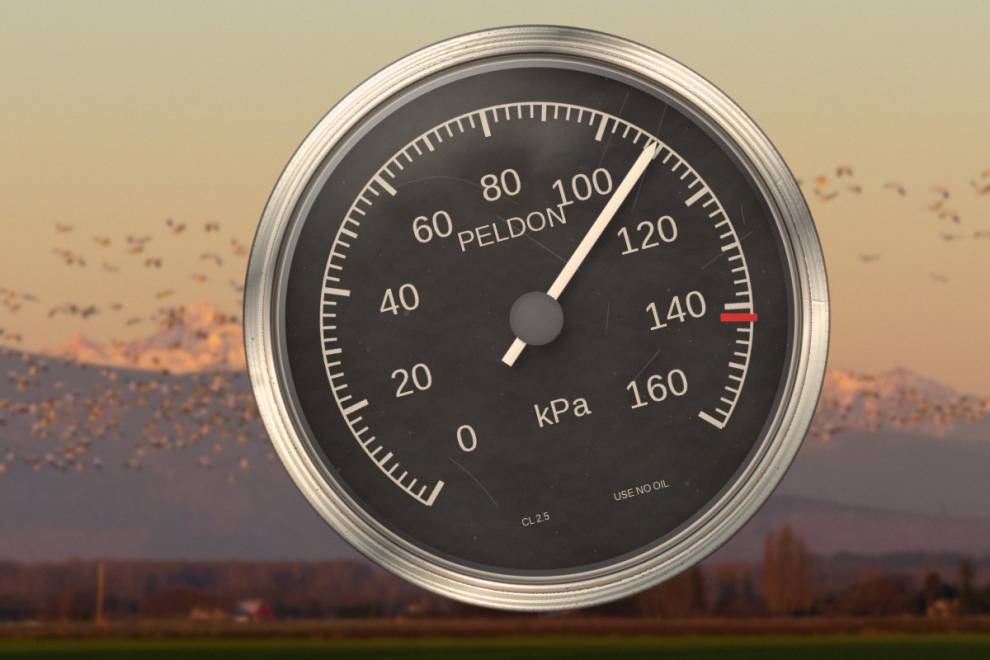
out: 109
